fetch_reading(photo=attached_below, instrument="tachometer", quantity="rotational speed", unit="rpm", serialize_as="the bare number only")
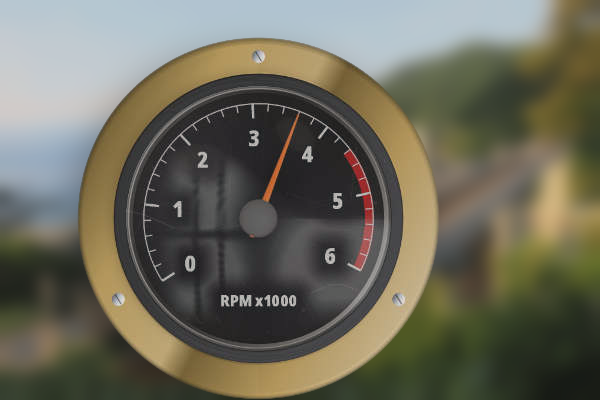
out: 3600
